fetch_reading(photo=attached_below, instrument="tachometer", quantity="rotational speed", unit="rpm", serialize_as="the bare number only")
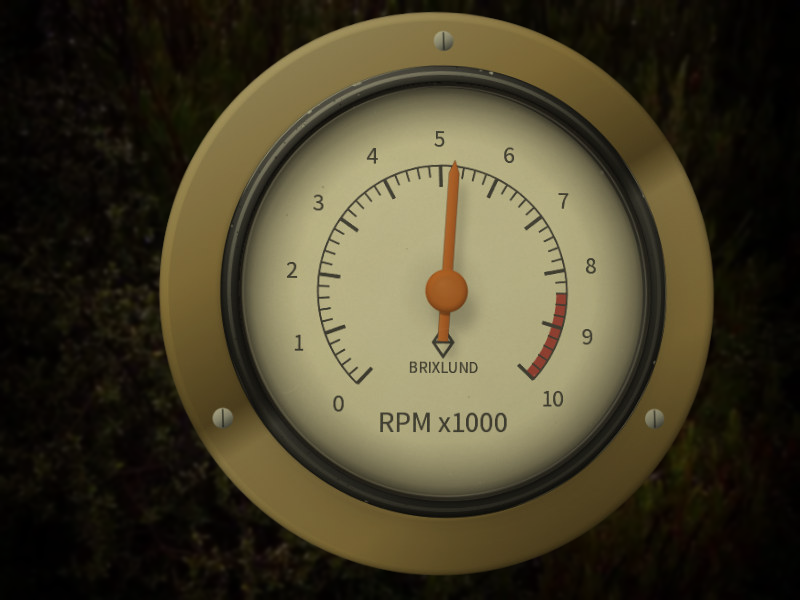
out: 5200
